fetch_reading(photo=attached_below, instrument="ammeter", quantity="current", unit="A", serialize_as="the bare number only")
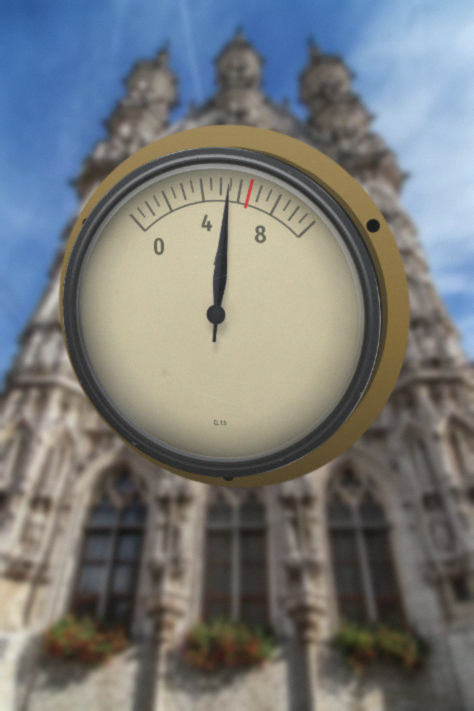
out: 5.5
